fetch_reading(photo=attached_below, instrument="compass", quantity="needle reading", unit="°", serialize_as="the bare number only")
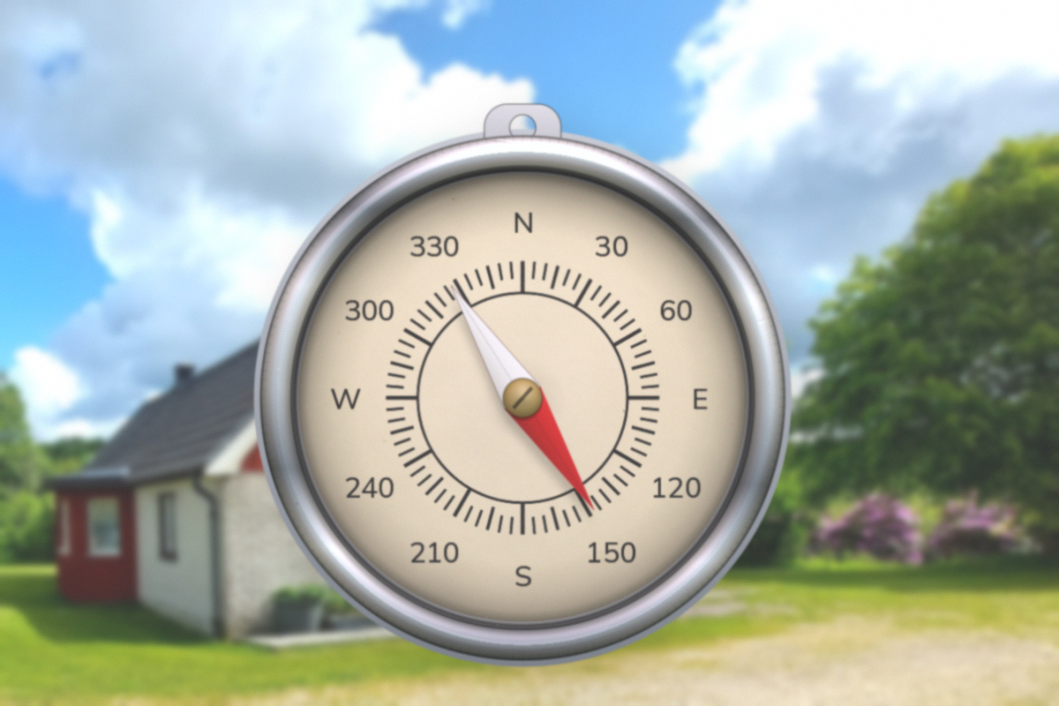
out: 147.5
